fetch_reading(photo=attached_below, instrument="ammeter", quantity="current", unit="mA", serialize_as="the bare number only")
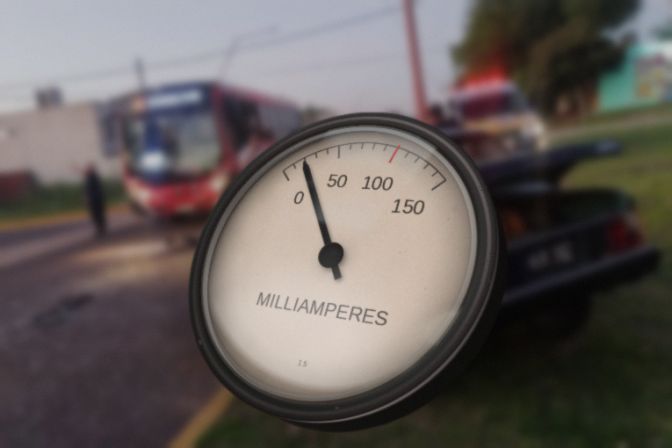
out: 20
